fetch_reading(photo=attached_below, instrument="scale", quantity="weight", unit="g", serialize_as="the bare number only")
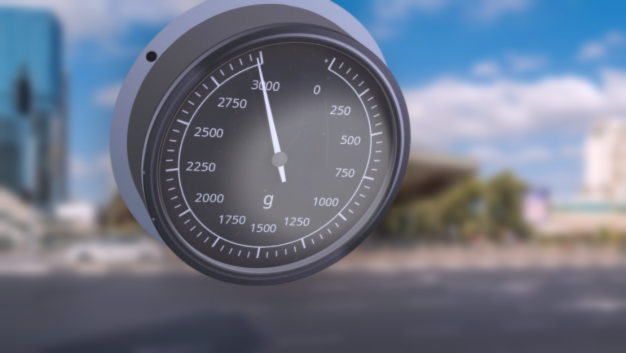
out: 2975
